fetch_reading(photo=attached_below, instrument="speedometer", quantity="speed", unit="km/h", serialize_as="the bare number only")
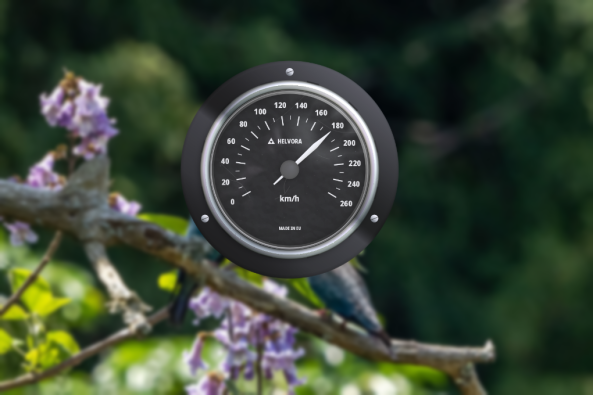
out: 180
